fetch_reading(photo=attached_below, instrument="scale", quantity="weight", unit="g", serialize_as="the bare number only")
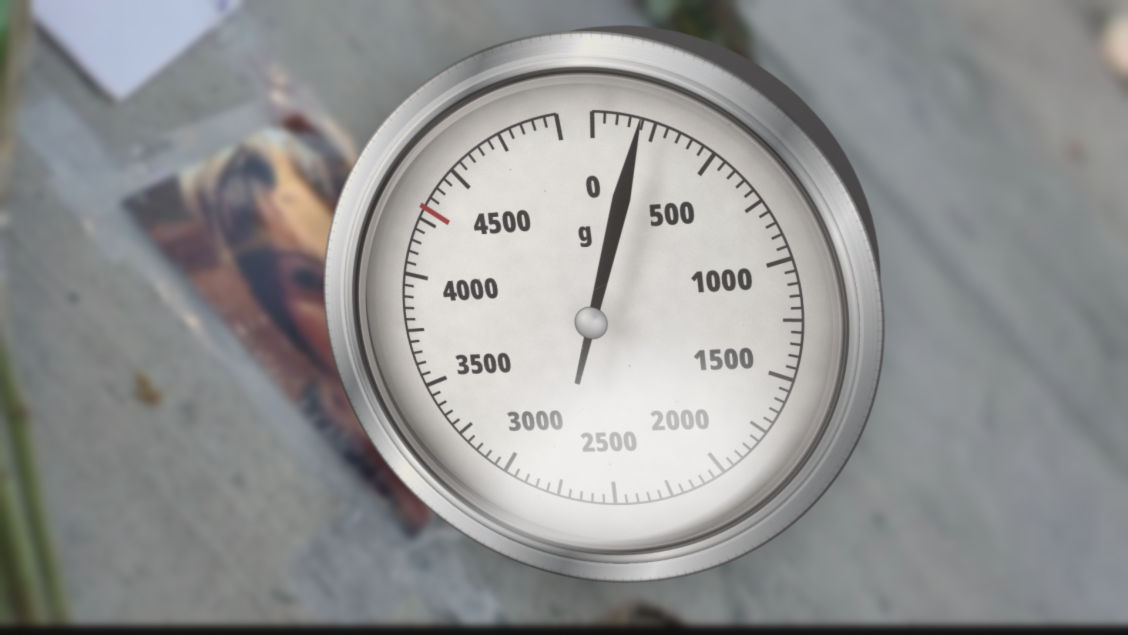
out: 200
